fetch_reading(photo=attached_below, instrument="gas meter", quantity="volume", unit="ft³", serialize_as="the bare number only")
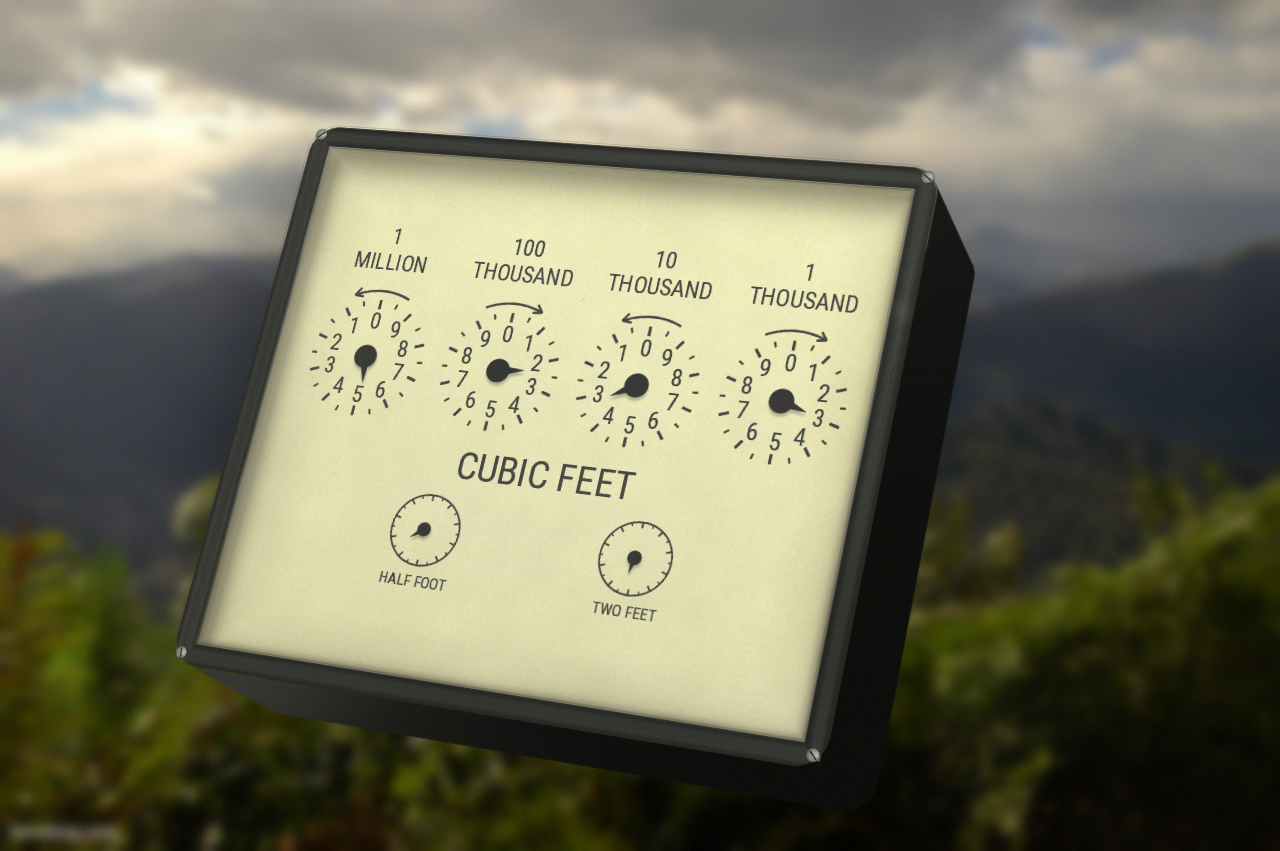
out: 523300
